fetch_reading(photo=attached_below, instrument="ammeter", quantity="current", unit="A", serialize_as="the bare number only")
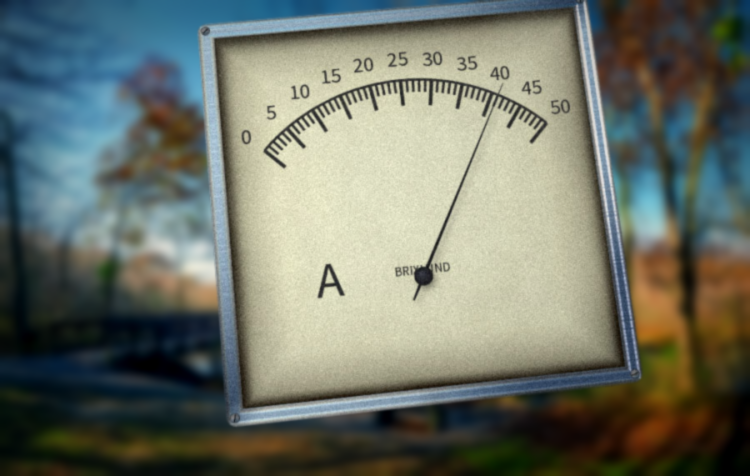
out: 41
